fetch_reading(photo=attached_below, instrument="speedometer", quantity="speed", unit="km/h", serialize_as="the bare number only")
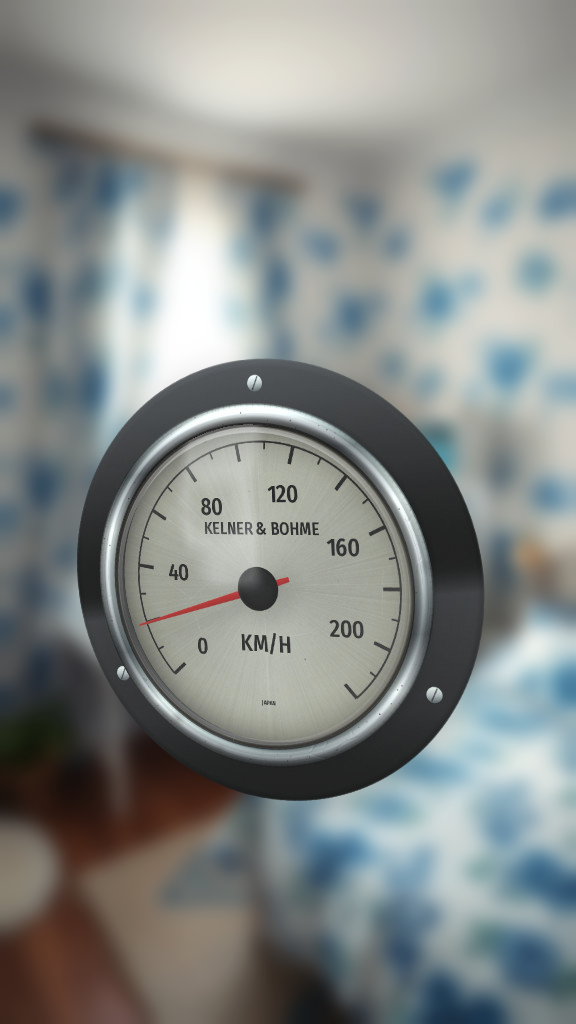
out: 20
